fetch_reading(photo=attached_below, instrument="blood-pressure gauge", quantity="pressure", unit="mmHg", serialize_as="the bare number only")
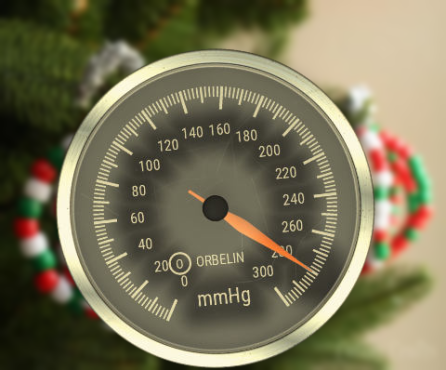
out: 280
